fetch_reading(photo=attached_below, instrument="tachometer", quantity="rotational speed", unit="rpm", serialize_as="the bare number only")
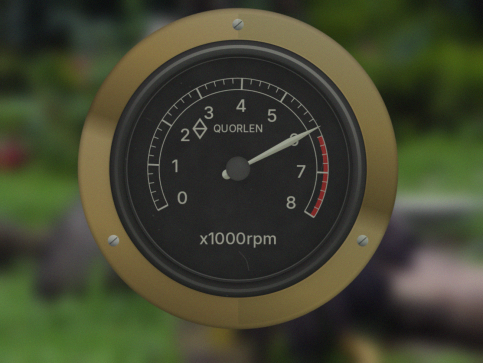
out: 6000
